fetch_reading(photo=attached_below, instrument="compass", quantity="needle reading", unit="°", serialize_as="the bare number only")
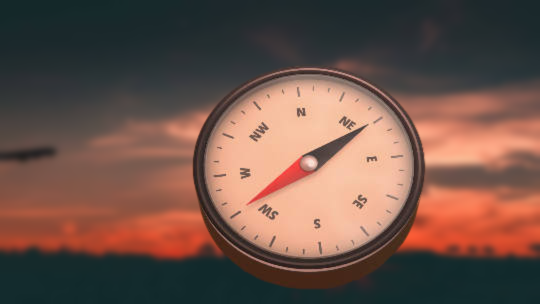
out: 240
